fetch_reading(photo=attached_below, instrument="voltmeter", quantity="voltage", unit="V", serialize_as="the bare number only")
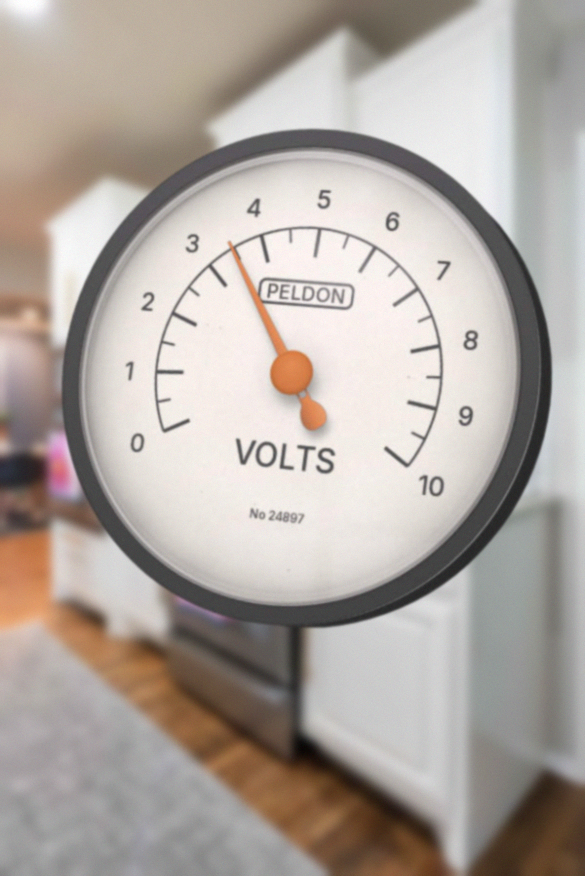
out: 3.5
